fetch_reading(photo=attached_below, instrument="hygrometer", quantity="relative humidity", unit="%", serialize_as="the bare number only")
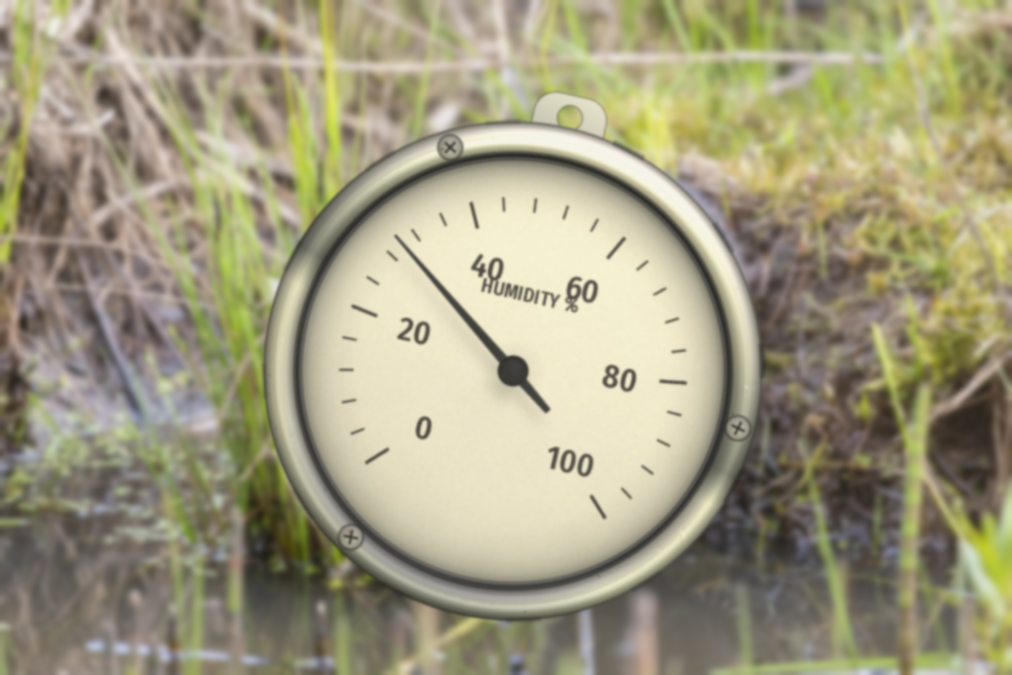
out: 30
